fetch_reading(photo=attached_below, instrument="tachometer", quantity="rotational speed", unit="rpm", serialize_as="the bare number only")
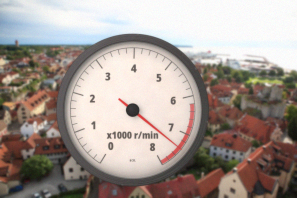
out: 7400
